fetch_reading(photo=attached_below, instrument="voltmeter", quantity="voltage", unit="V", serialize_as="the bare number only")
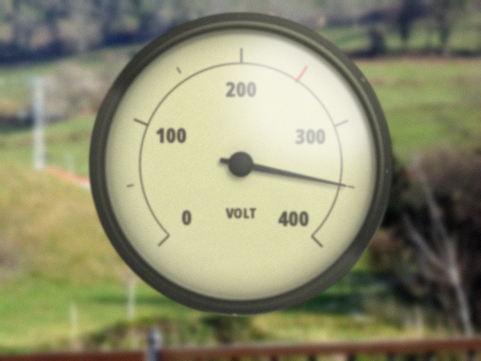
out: 350
